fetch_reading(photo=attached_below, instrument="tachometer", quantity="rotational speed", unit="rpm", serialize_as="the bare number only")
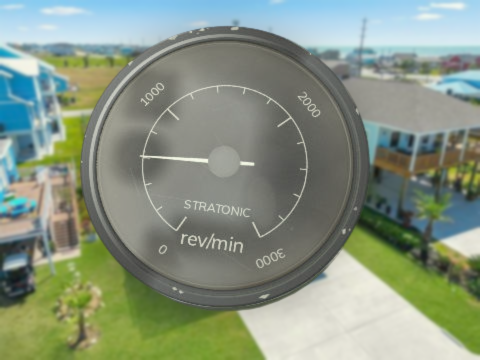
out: 600
